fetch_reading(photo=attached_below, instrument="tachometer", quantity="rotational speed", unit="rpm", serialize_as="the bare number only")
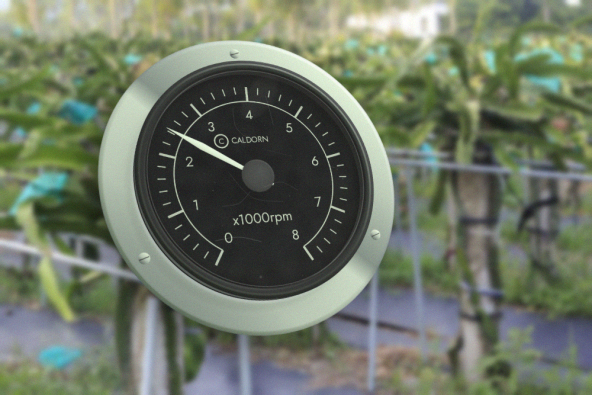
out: 2400
